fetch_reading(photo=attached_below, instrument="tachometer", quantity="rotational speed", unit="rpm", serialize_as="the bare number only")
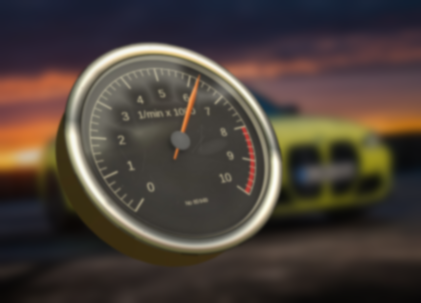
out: 6200
